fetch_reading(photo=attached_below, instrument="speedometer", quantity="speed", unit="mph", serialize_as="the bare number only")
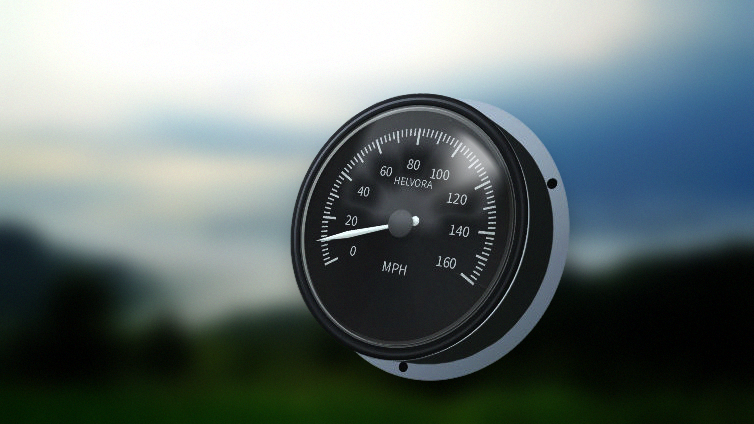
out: 10
